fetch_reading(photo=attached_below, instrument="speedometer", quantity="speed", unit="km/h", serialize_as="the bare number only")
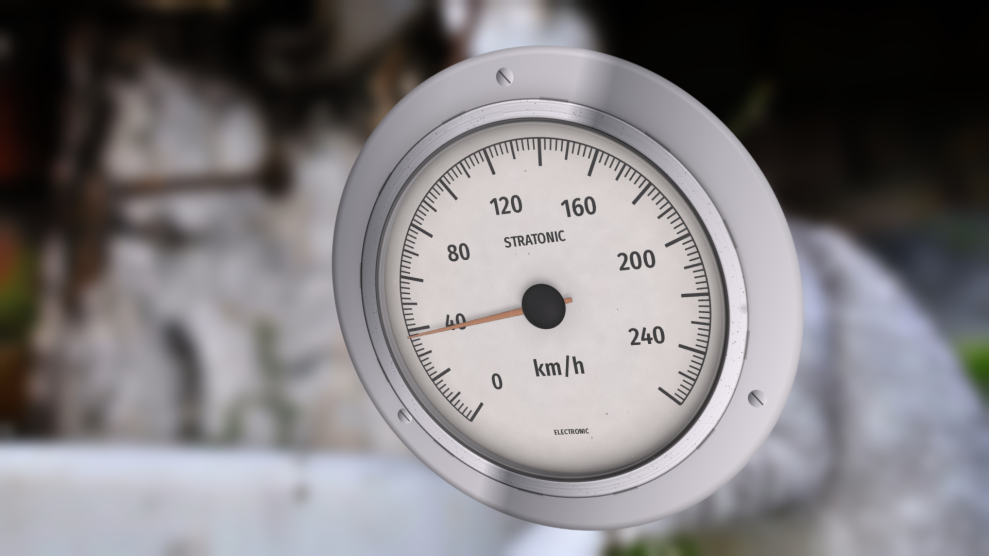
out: 38
